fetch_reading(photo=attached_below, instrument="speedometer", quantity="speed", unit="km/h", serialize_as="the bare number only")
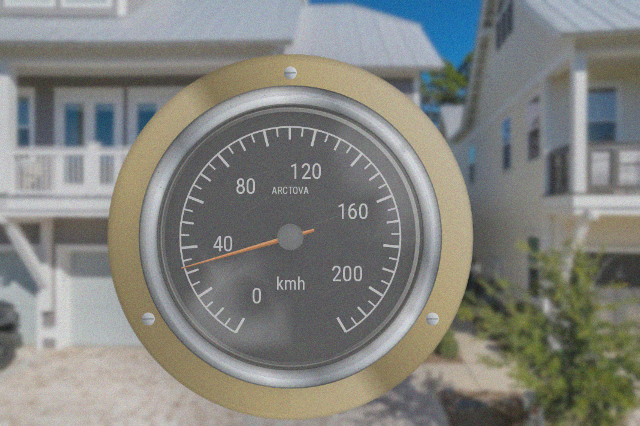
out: 32.5
